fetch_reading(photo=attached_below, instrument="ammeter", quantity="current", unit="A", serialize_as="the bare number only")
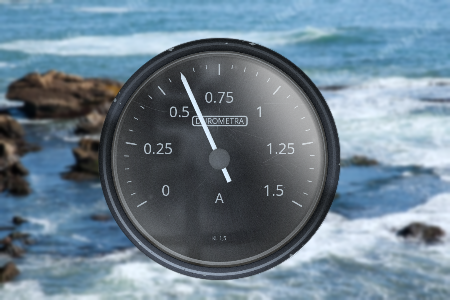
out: 0.6
